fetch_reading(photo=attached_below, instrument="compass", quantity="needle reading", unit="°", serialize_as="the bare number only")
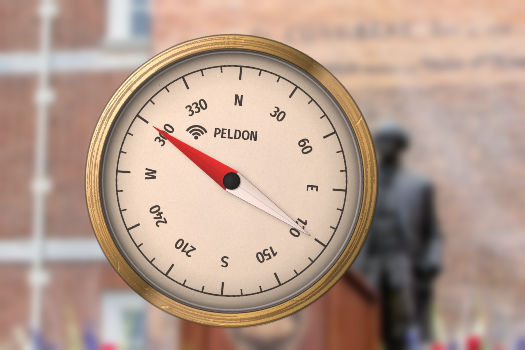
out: 300
